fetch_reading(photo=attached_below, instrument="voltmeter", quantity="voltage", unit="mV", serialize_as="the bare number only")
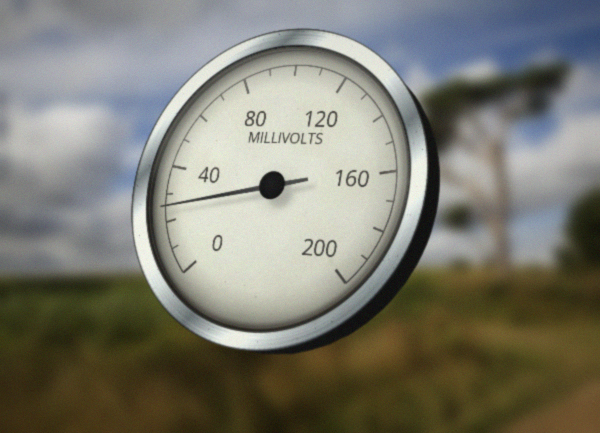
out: 25
